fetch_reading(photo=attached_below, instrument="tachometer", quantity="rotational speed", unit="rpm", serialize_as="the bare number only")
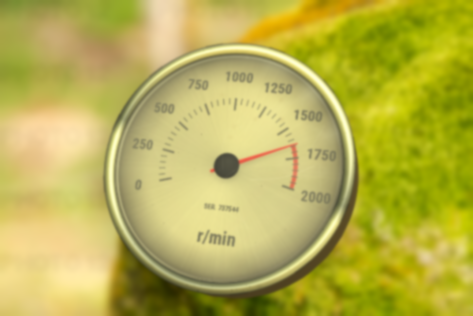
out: 1650
